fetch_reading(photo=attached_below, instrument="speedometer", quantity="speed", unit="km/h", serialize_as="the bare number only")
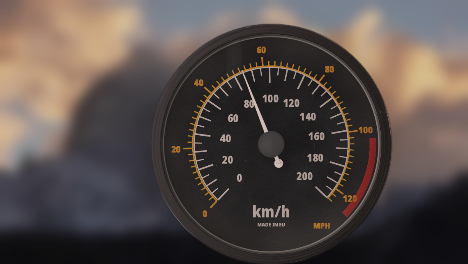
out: 85
